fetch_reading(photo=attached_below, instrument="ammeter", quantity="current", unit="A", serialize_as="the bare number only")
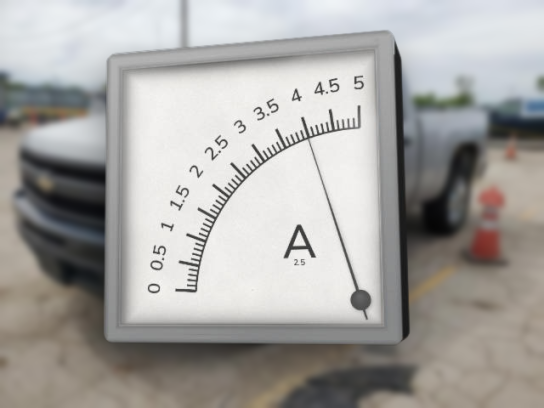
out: 4
